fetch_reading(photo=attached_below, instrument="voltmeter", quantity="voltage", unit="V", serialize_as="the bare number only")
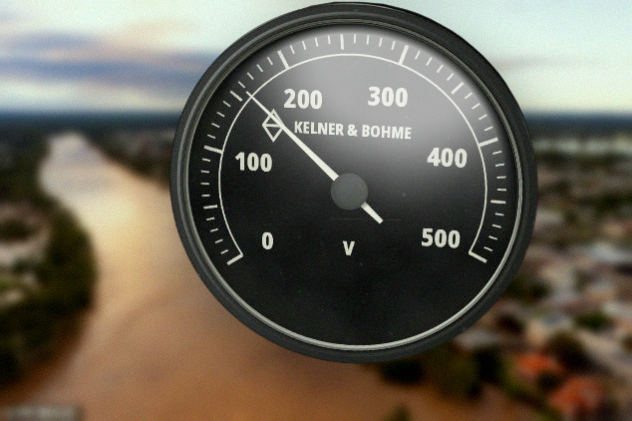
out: 160
